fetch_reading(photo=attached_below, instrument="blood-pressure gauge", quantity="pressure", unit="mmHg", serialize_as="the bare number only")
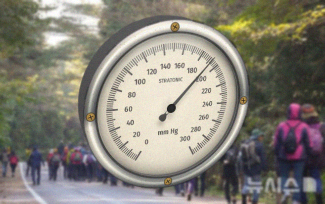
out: 190
